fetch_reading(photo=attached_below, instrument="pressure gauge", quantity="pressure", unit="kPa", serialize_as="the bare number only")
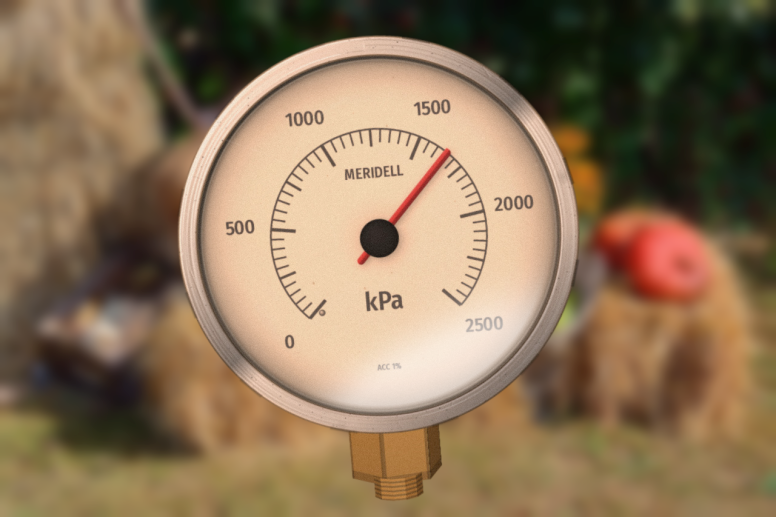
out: 1650
